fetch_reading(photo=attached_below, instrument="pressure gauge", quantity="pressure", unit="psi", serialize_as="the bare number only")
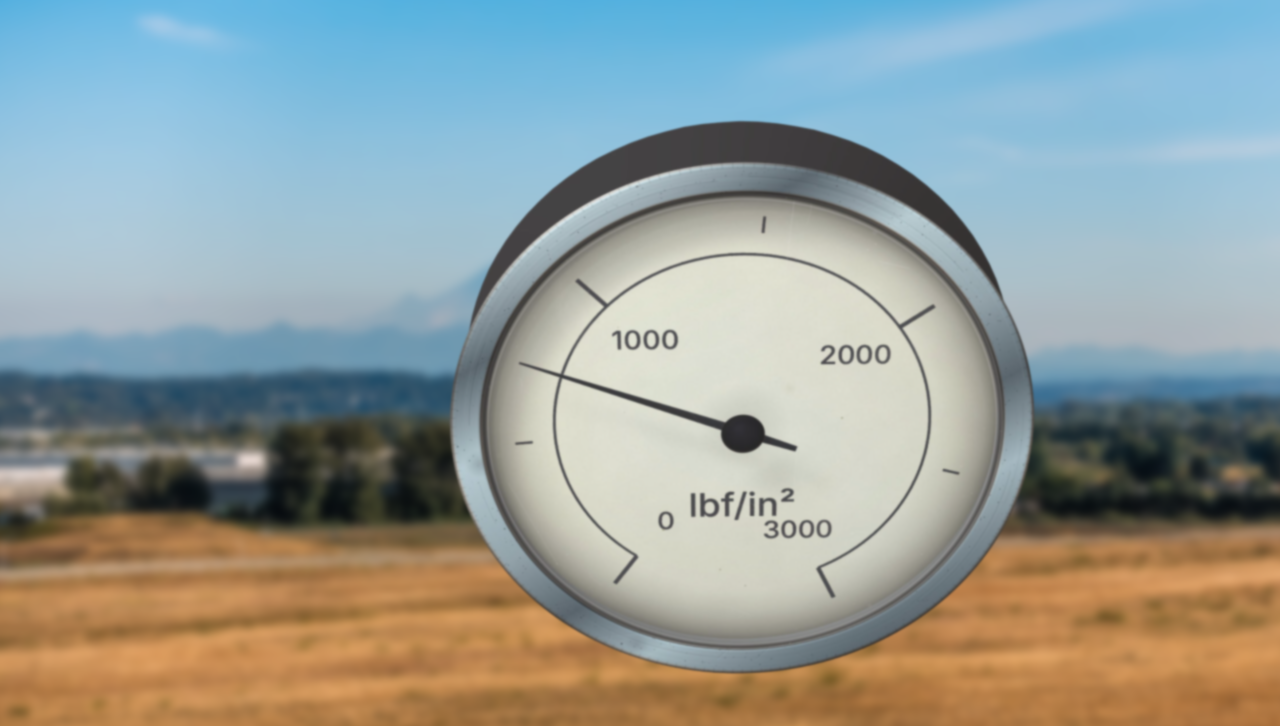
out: 750
